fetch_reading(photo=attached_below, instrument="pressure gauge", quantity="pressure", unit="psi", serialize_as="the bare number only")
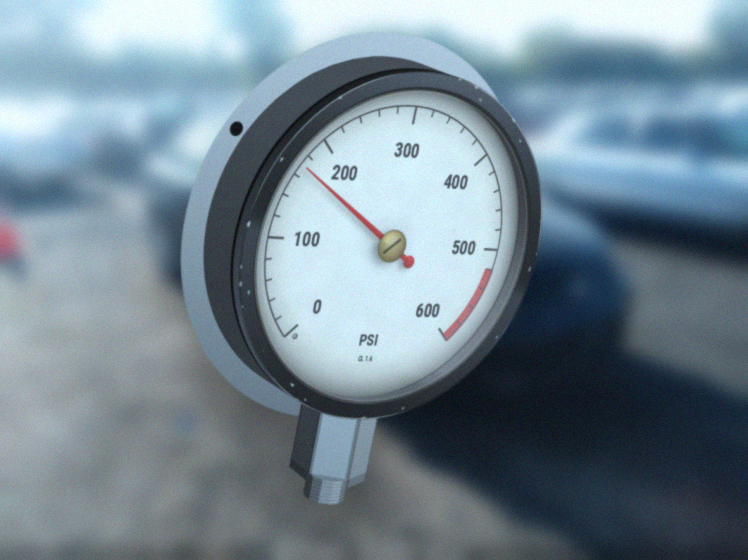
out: 170
